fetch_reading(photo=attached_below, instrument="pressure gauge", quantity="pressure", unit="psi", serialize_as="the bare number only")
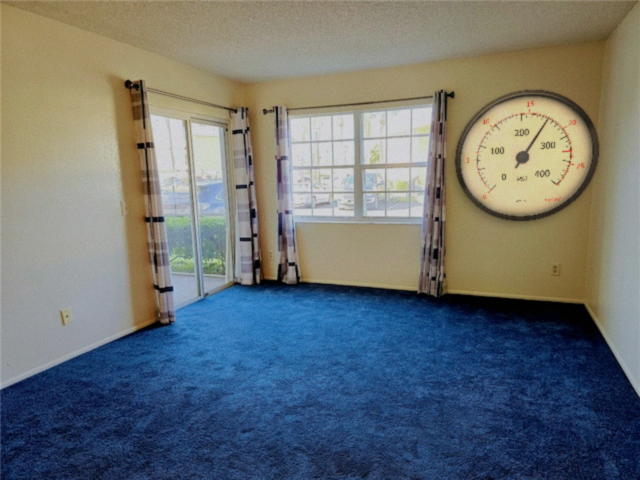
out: 250
